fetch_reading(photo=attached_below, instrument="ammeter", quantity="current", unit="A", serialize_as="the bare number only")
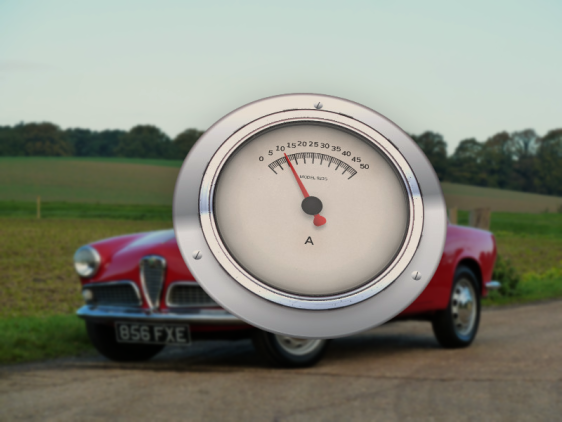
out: 10
